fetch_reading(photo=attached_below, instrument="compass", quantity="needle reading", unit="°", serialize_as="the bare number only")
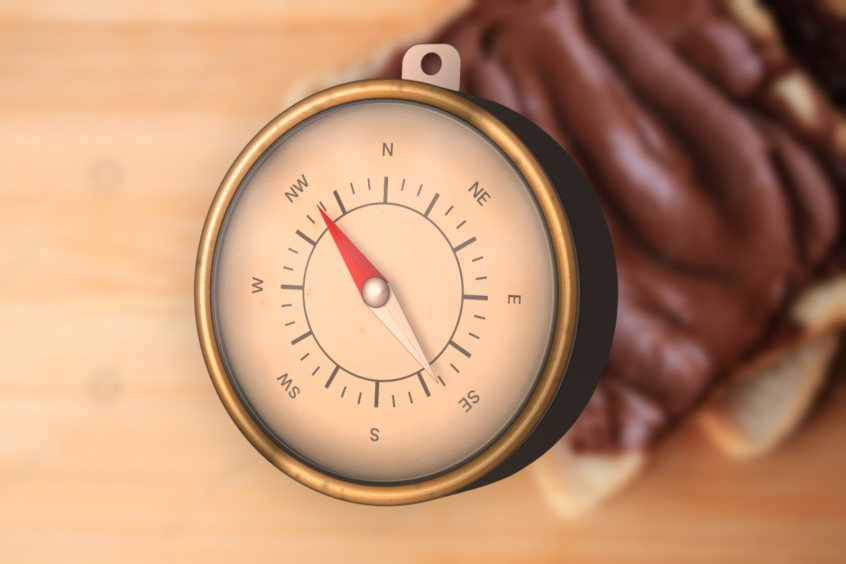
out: 320
